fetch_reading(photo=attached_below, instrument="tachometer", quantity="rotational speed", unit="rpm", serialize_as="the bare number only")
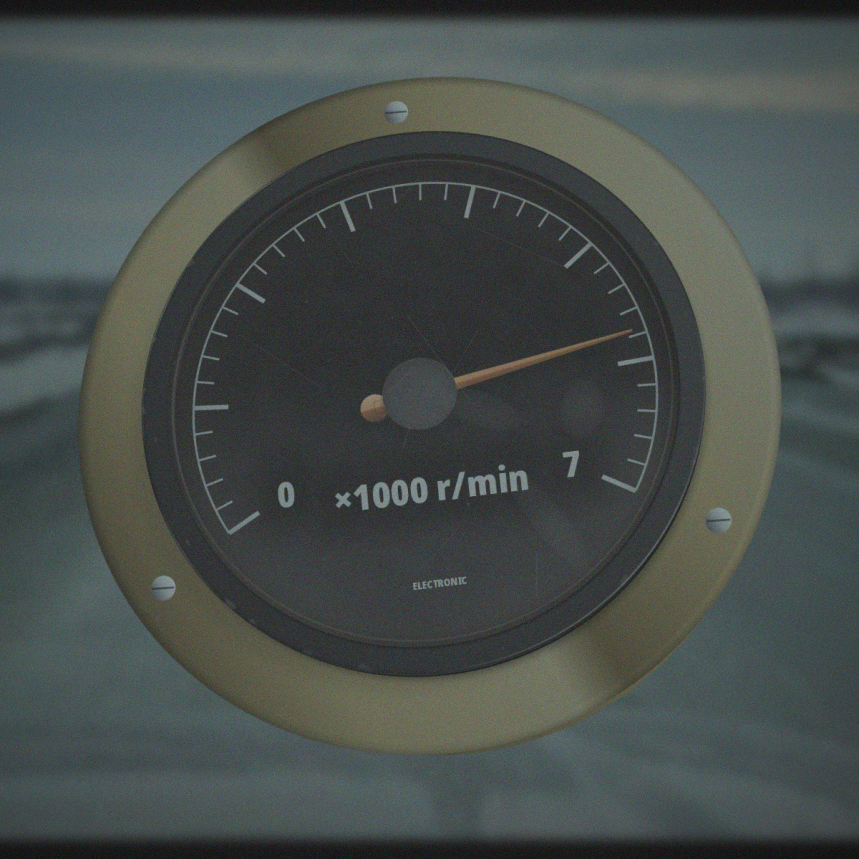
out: 5800
